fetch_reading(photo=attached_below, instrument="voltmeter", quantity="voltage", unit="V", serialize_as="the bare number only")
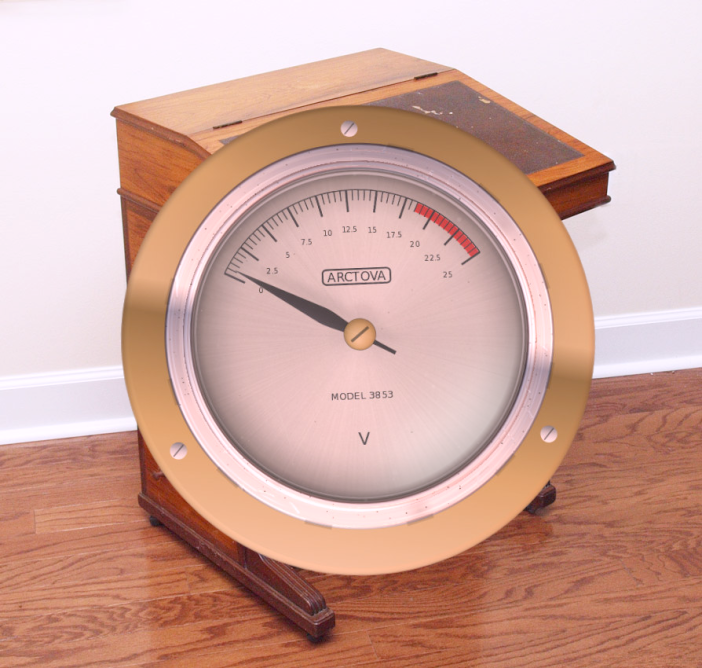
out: 0.5
